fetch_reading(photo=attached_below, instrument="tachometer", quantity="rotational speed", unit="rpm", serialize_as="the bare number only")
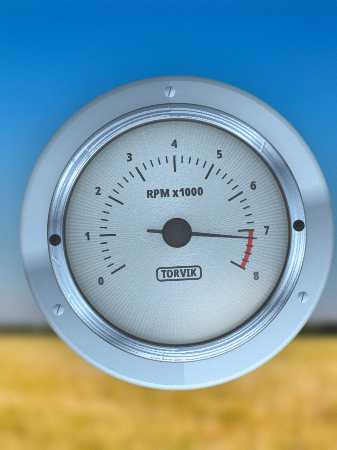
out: 7200
